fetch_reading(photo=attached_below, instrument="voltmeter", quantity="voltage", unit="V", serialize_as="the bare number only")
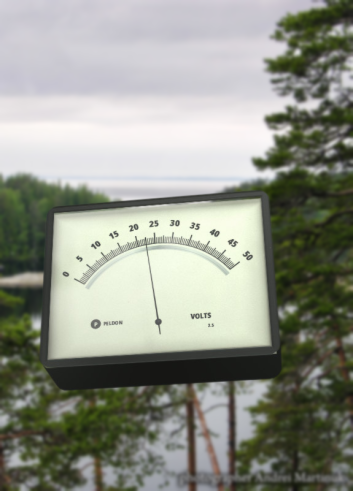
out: 22.5
